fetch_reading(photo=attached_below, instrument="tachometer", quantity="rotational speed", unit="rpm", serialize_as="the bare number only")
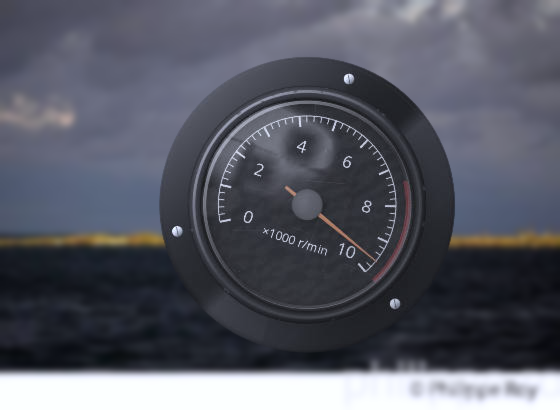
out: 9600
